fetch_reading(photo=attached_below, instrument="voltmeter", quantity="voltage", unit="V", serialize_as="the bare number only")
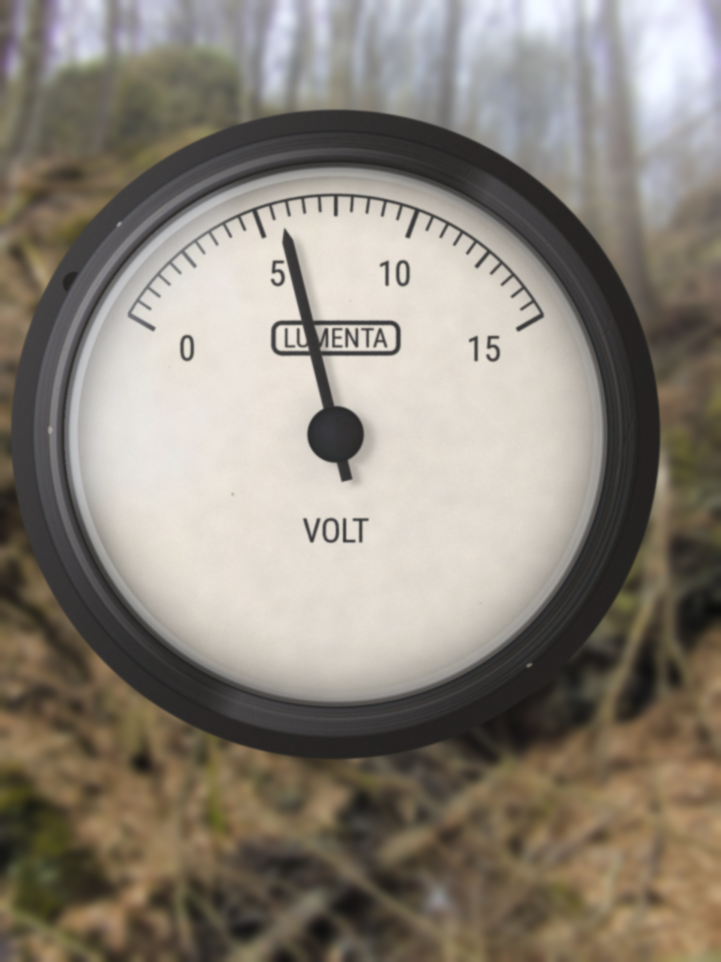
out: 5.75
